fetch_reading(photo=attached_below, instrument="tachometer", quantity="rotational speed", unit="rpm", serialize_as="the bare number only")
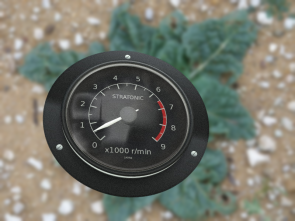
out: 500
